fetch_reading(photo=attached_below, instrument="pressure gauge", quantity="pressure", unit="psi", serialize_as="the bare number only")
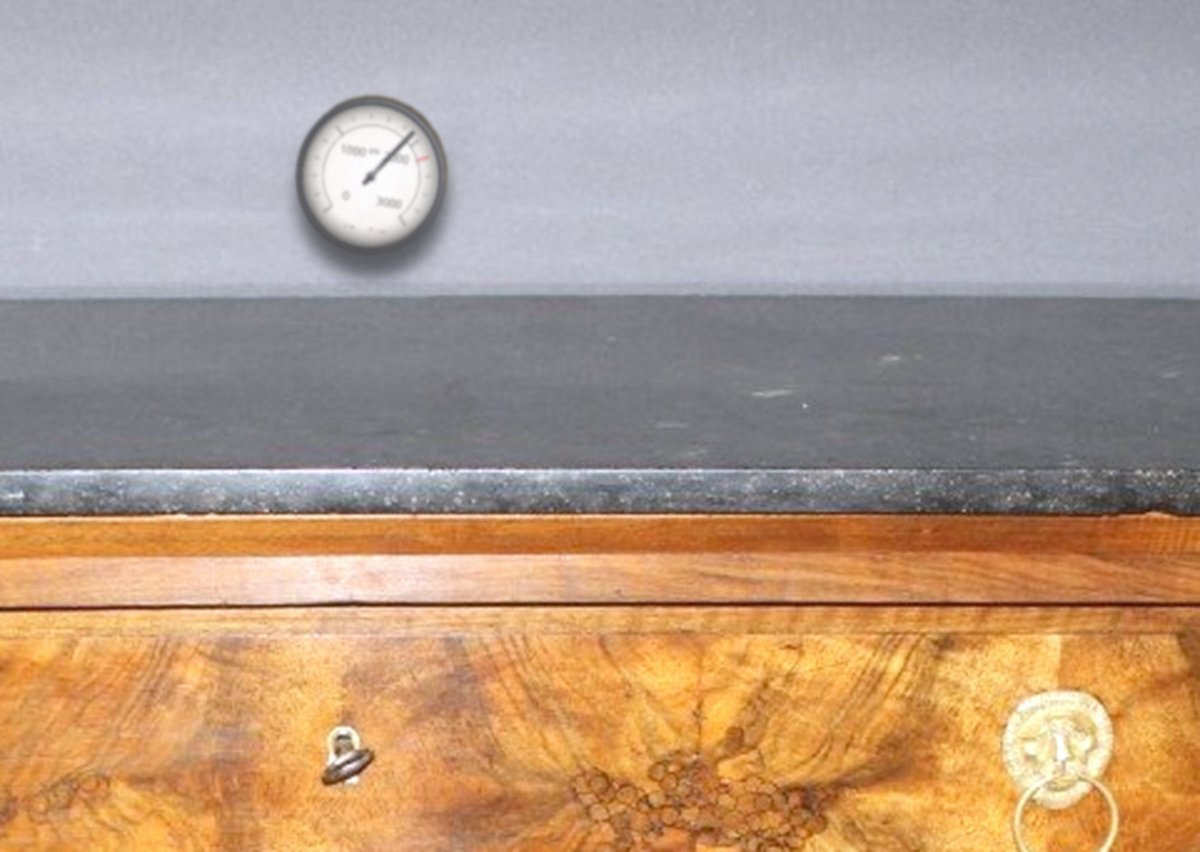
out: 1900
